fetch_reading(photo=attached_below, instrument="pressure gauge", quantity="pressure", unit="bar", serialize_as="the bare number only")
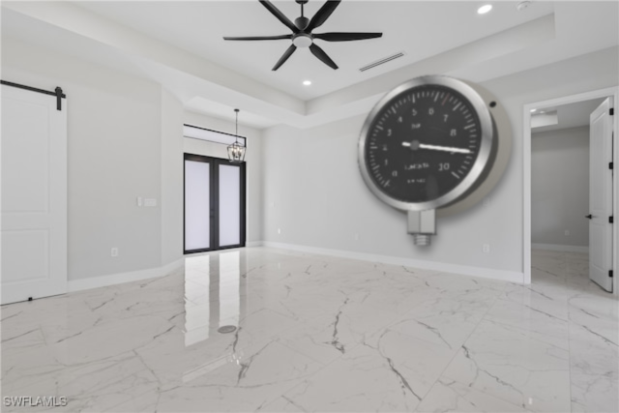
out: 9
